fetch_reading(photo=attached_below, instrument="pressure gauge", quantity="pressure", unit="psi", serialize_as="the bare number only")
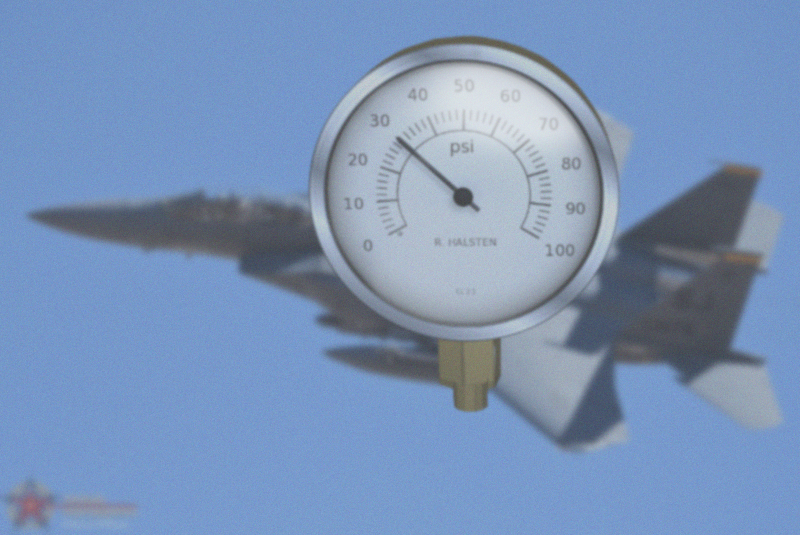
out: 30
